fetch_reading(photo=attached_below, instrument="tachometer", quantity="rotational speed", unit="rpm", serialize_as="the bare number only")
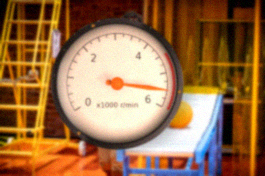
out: 5500
